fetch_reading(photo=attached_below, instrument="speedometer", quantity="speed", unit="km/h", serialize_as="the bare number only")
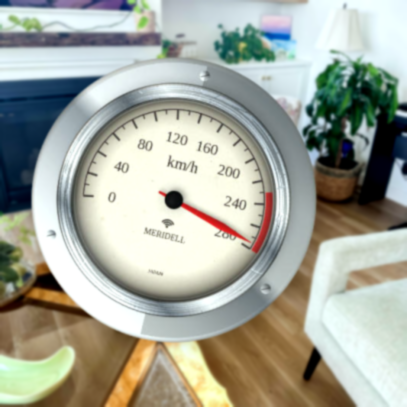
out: 275
